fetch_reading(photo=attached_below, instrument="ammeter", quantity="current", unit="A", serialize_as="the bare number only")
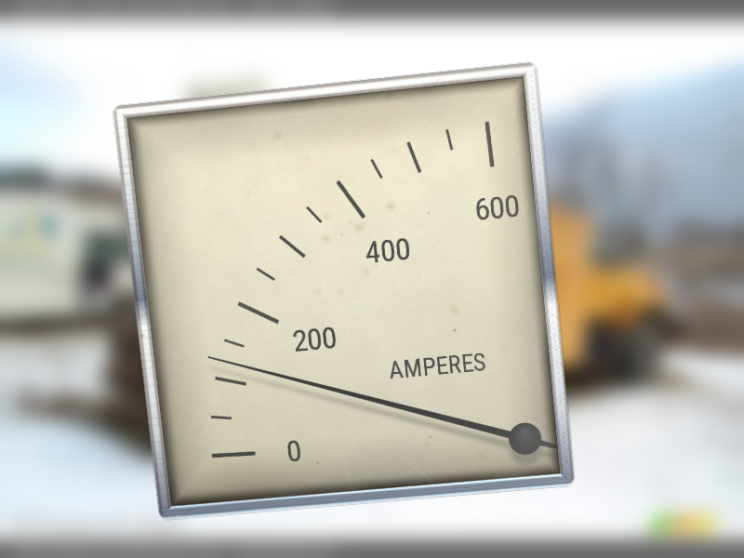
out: 125
